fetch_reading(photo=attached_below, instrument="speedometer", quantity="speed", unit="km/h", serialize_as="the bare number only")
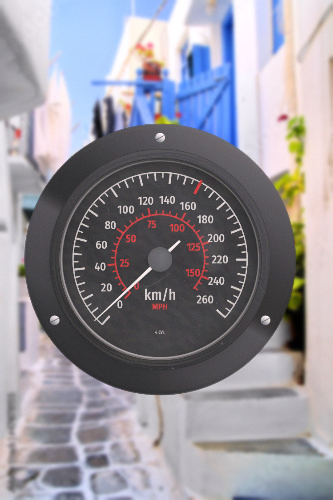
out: 5
